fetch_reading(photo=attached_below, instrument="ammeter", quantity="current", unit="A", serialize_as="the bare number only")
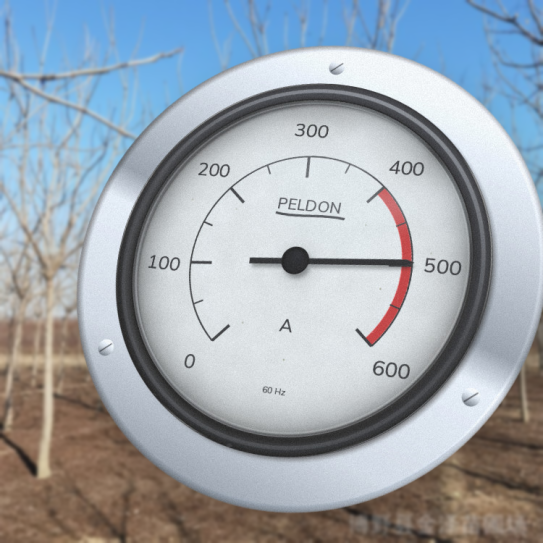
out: 500
